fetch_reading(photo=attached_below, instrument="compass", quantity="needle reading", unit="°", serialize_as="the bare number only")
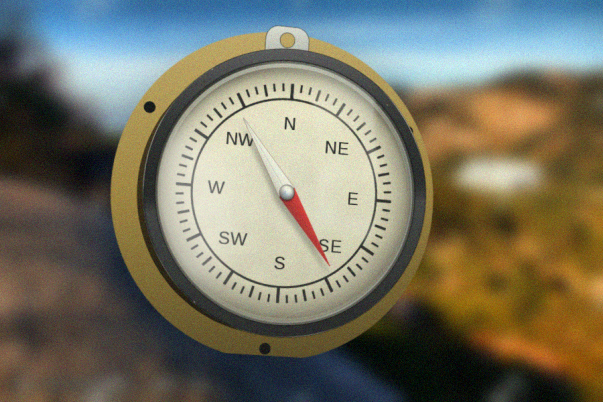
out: 145
